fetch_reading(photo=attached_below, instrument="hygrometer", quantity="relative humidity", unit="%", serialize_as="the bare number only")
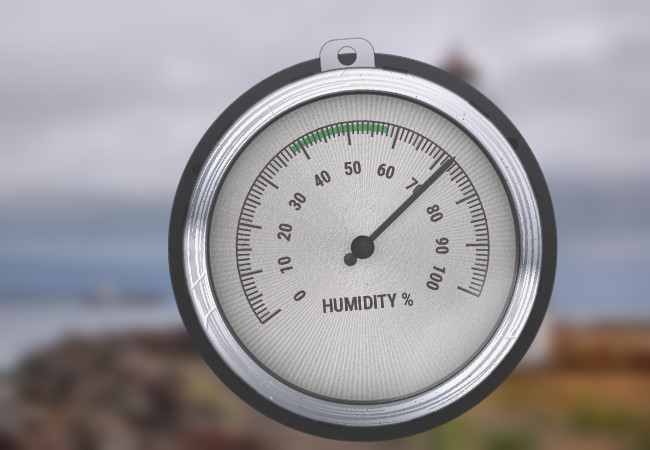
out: 72
